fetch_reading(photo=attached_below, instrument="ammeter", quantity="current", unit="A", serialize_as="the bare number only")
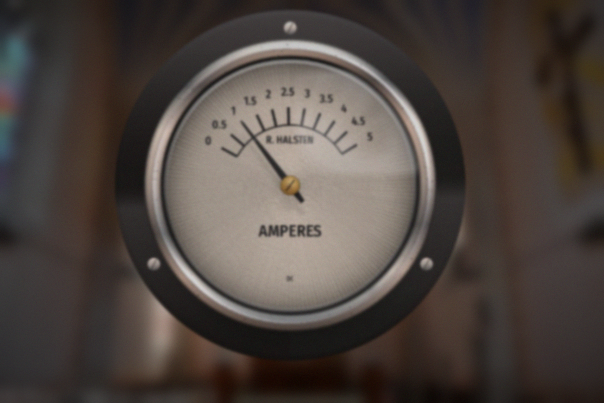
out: 1
